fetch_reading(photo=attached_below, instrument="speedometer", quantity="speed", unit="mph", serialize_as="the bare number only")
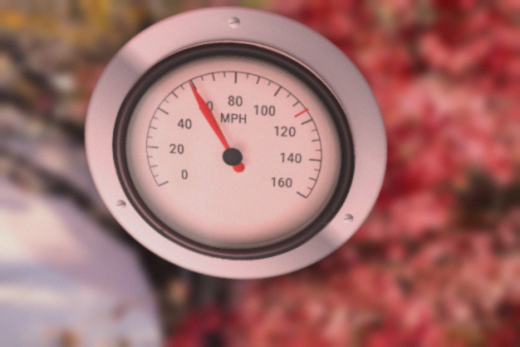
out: 60
